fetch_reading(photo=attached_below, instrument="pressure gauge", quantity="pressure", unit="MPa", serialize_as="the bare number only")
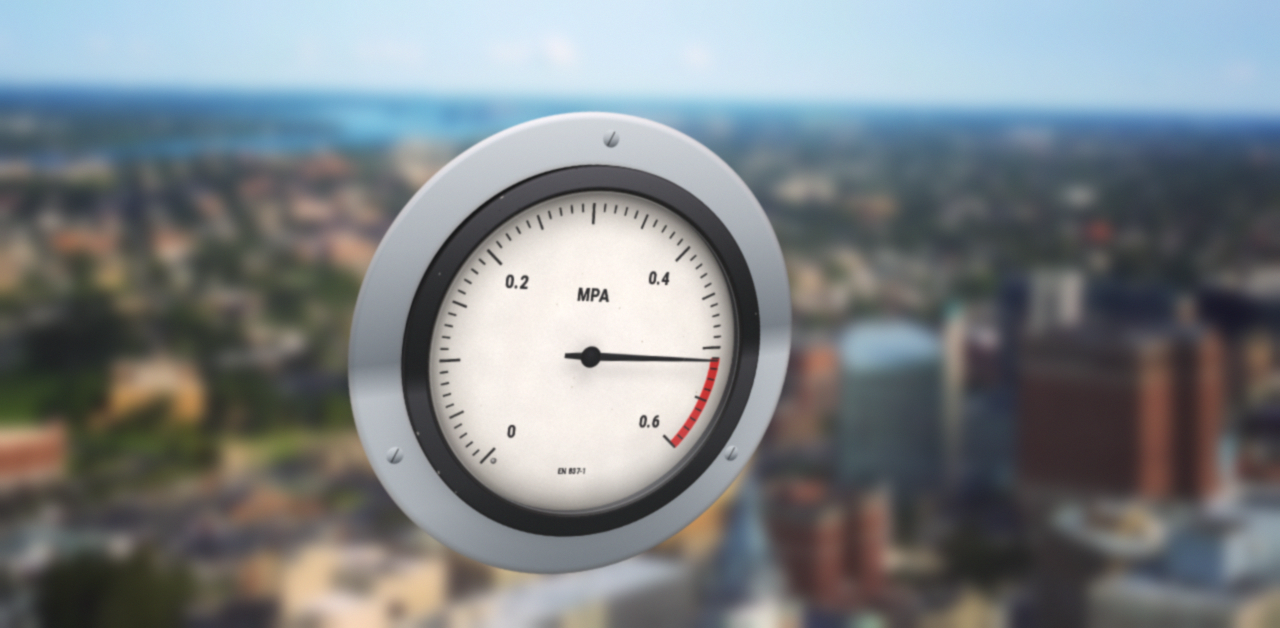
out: 0.51
